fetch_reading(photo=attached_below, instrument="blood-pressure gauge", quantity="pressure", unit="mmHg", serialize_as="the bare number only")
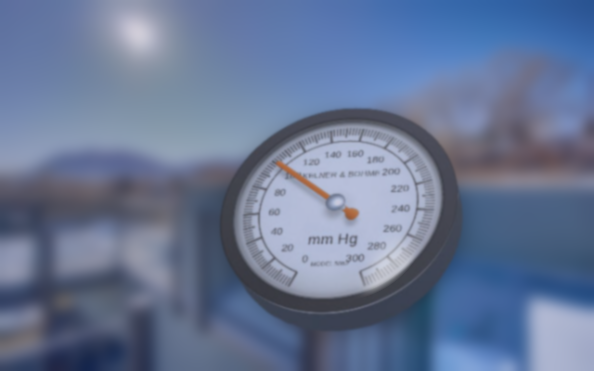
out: 100
